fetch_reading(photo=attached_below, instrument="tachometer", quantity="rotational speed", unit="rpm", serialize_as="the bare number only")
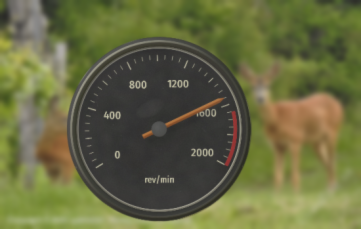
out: 1550
